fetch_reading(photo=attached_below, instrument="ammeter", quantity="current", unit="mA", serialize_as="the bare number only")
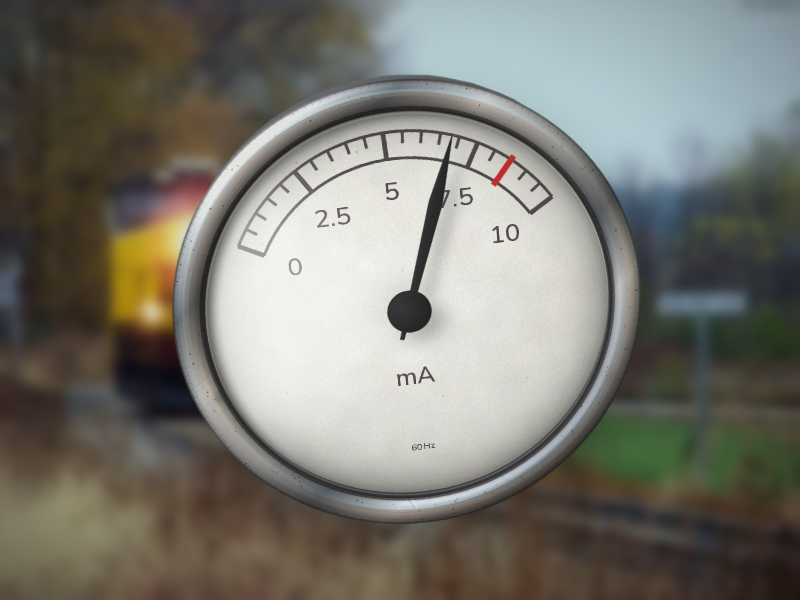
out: 6.75
